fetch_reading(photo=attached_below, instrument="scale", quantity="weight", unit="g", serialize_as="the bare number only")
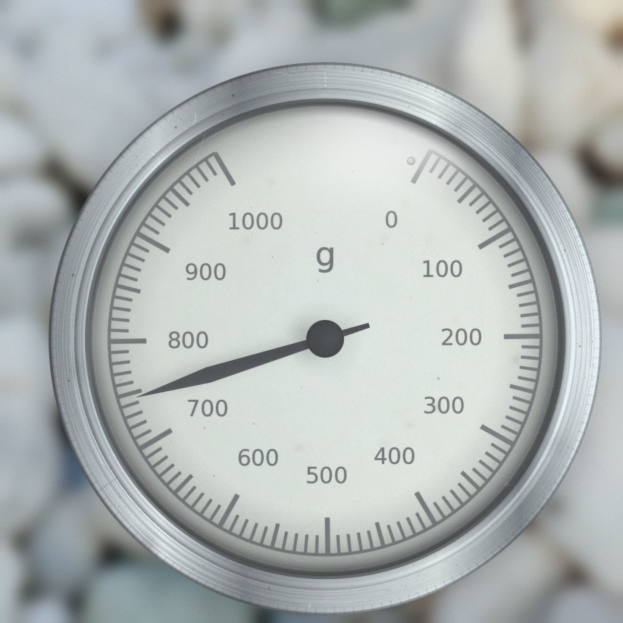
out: 745
